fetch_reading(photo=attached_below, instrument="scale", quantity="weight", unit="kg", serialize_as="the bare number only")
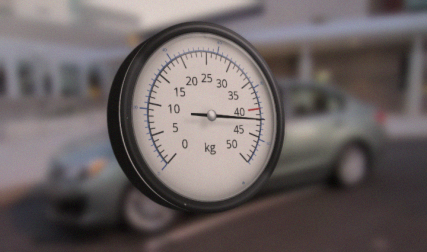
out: 42
